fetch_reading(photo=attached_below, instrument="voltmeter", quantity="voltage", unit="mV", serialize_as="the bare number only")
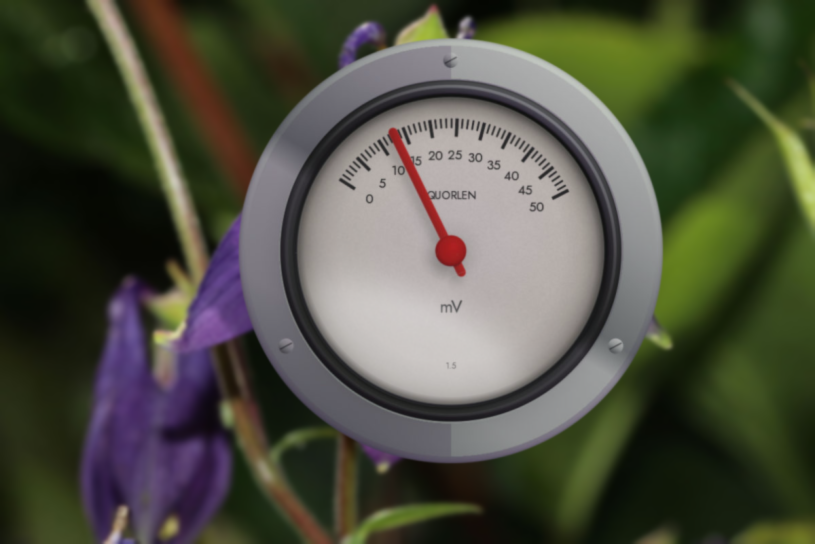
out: 13
